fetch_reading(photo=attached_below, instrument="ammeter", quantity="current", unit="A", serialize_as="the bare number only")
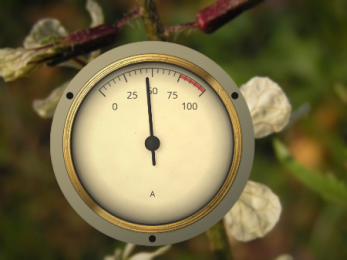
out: 45
